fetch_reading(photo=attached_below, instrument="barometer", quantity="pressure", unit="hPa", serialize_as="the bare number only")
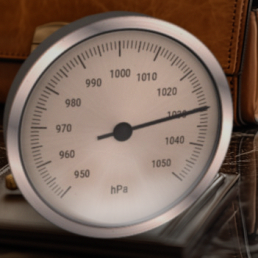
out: 1030
